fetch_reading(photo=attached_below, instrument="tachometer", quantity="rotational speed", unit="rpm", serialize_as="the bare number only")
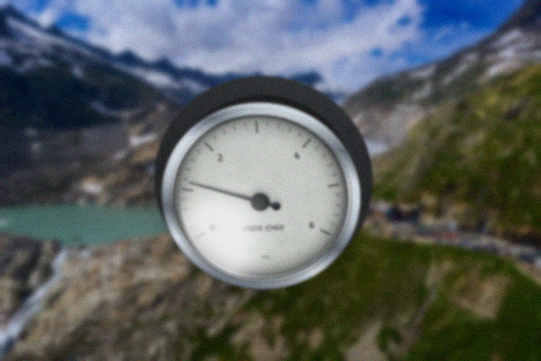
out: 1200
